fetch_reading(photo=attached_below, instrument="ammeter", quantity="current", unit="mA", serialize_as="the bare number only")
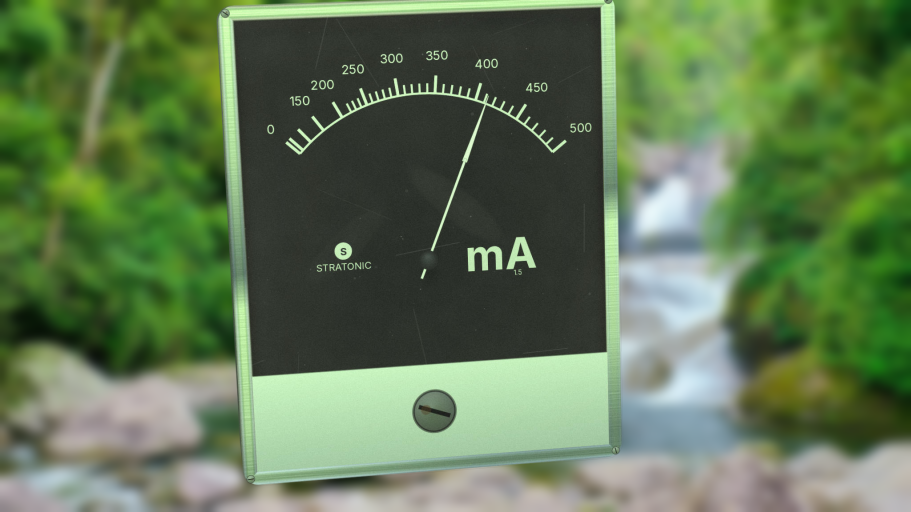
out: 410
